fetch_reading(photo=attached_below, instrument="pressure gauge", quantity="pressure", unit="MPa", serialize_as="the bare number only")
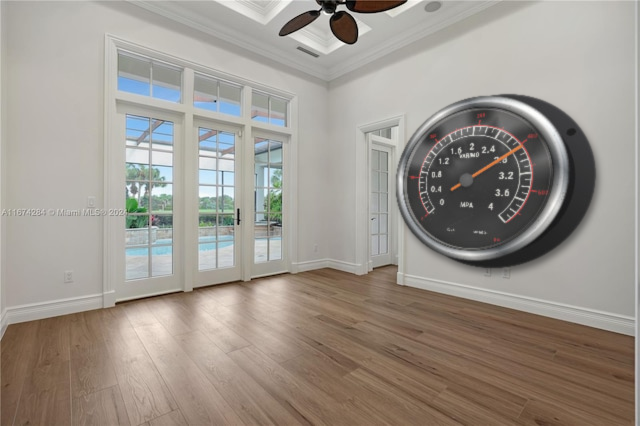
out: 2.8
